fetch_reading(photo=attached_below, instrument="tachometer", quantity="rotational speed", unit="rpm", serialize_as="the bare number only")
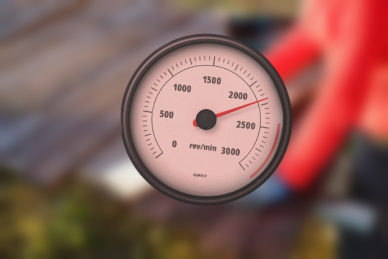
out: 2200
